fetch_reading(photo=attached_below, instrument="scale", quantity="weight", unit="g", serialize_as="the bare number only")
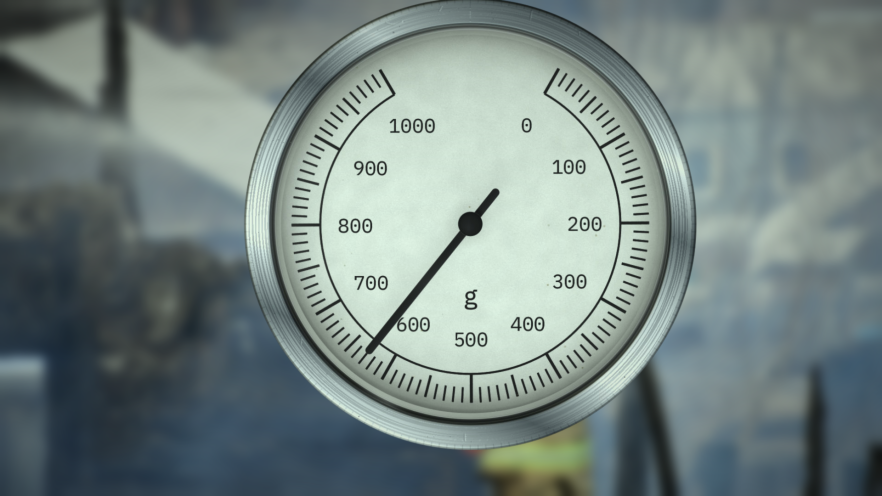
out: 630
